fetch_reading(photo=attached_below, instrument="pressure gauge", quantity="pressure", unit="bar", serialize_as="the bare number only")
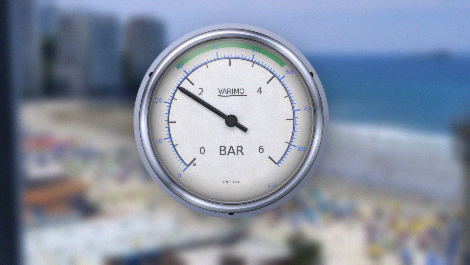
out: 1.75
